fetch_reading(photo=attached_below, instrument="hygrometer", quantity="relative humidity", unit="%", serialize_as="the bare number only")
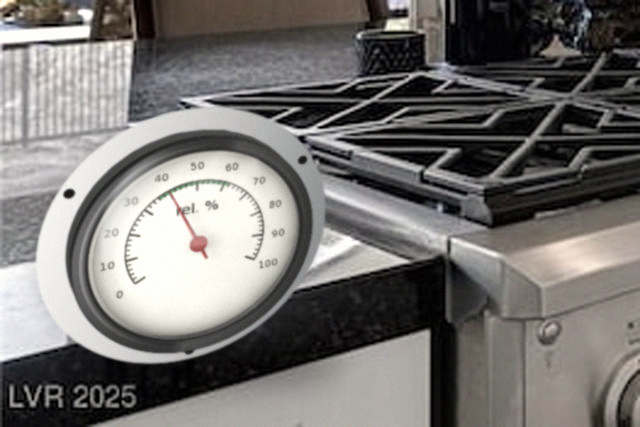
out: 40
